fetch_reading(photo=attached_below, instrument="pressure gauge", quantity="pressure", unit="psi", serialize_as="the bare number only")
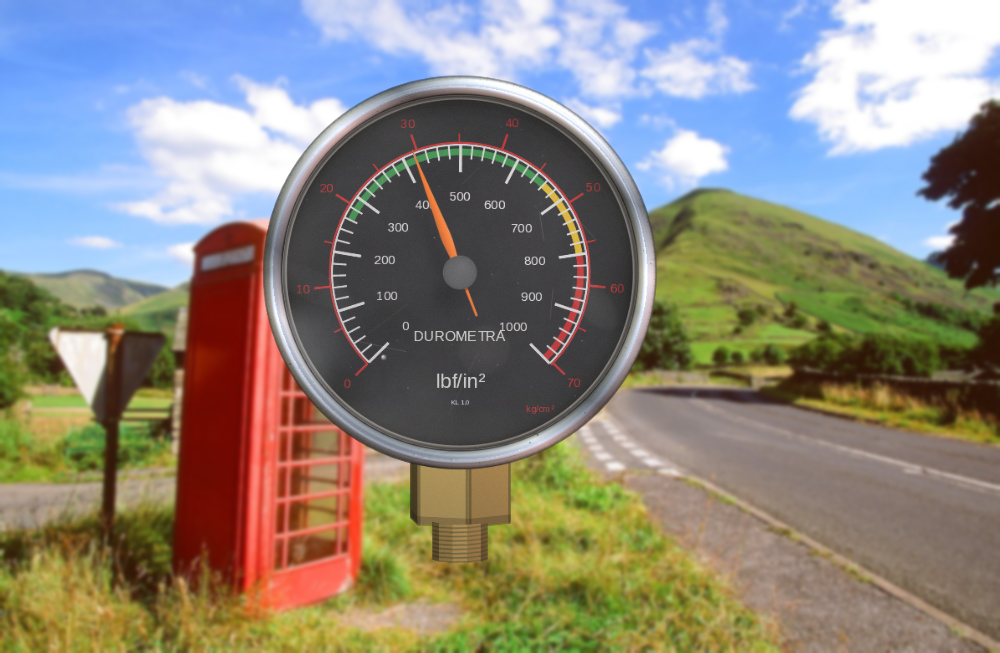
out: 420
